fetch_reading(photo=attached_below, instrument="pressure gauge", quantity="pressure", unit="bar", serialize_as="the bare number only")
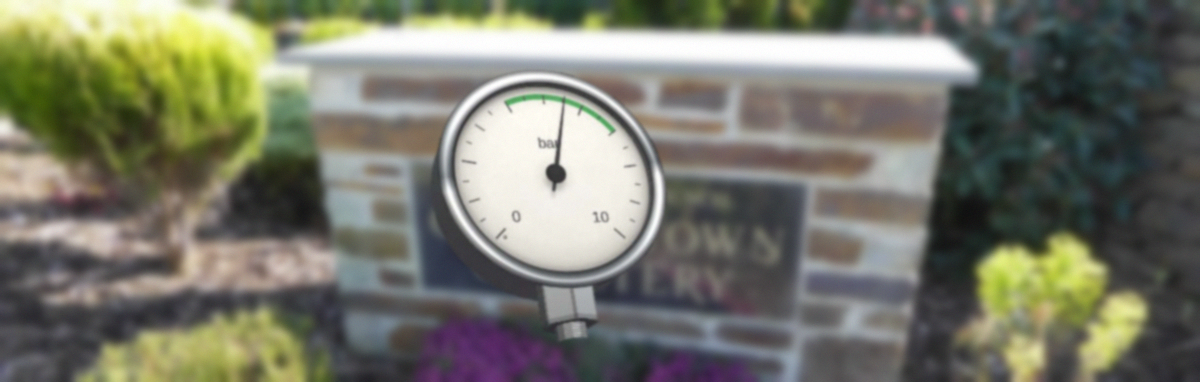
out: 5.5
